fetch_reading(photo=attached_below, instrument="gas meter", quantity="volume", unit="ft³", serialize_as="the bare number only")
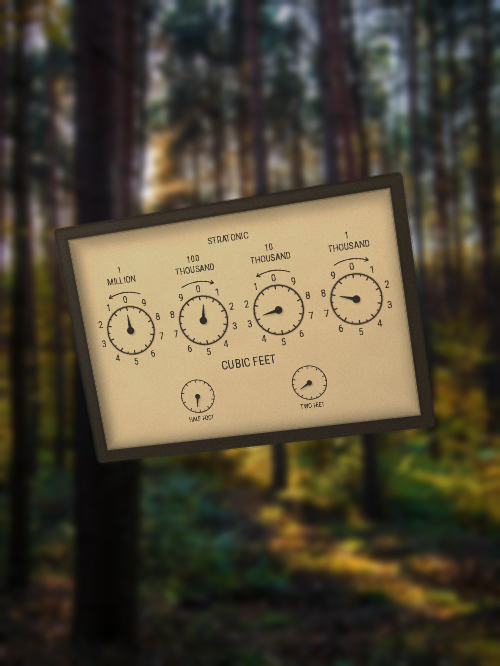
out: 2800
